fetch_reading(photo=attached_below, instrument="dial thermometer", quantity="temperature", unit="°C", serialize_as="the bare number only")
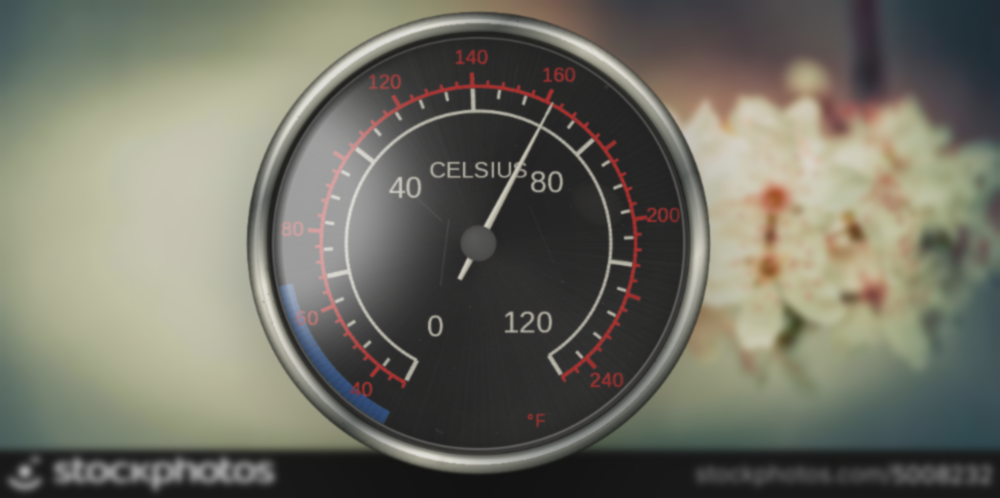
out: 72
